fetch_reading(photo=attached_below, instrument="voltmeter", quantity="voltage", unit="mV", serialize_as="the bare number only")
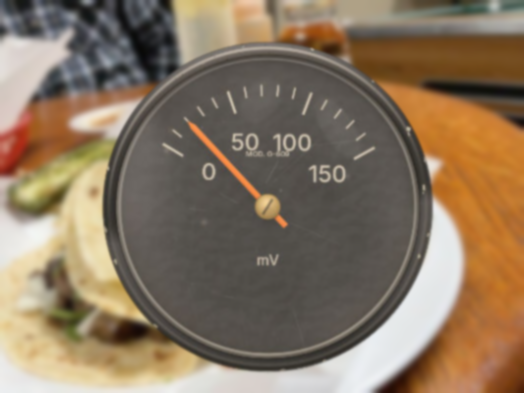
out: 20
